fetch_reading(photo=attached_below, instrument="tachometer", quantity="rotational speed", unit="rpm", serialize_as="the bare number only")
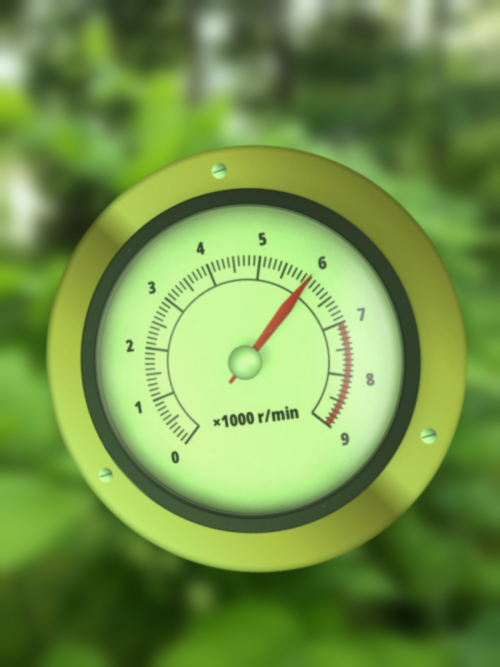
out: 6000
